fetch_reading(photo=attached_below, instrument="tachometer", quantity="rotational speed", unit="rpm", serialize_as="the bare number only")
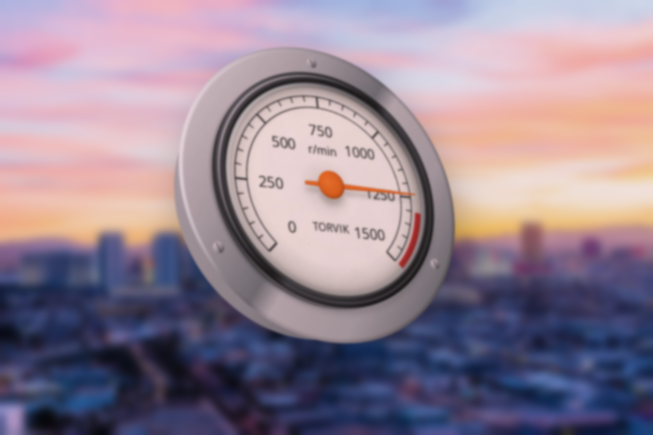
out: 1250
